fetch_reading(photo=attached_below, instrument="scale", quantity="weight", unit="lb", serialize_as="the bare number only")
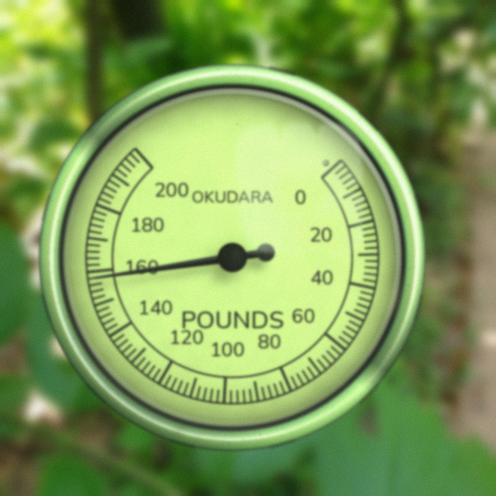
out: 158
